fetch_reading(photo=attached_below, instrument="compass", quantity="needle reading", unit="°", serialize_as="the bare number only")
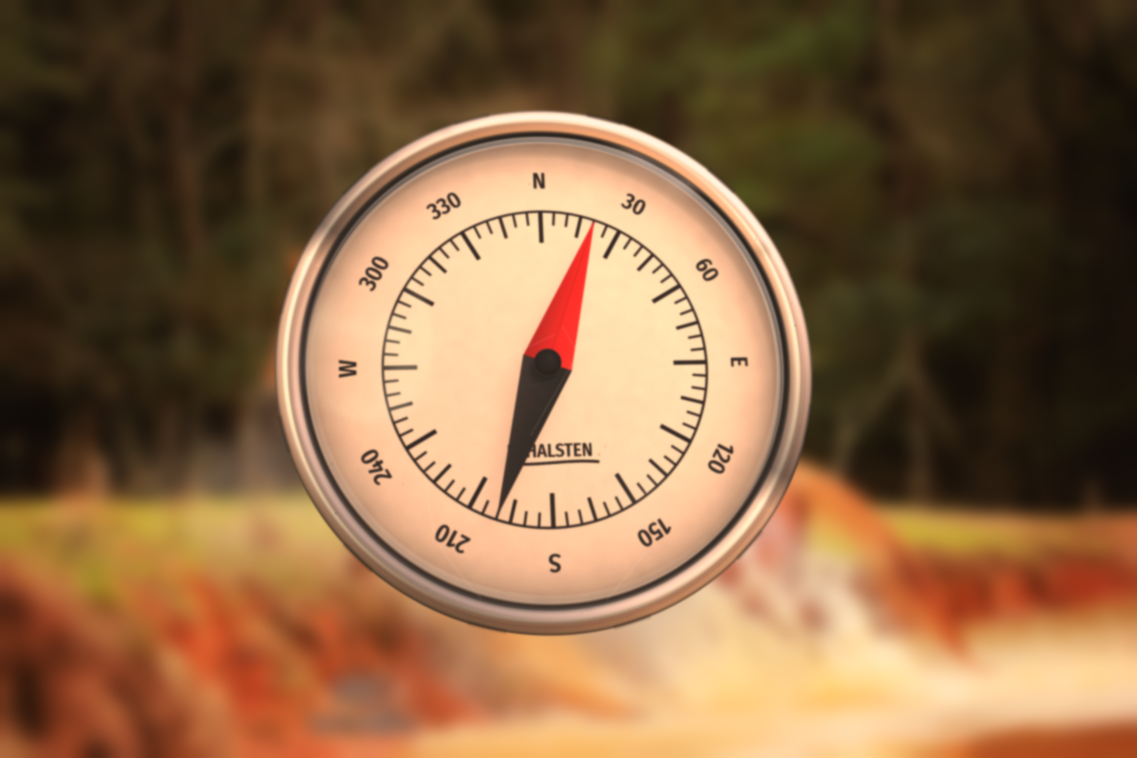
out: 20
